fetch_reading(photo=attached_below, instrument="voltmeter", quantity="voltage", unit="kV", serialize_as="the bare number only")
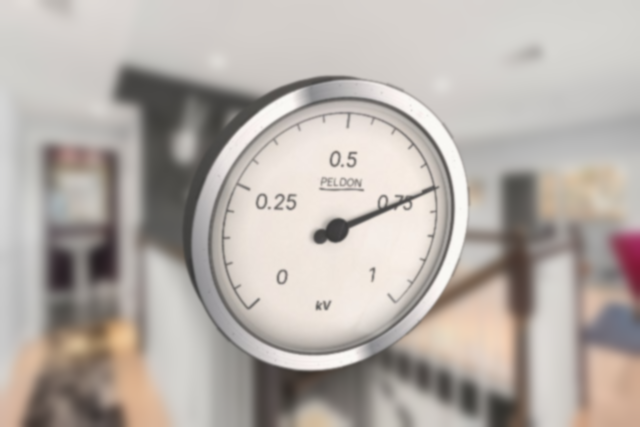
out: 0.75
